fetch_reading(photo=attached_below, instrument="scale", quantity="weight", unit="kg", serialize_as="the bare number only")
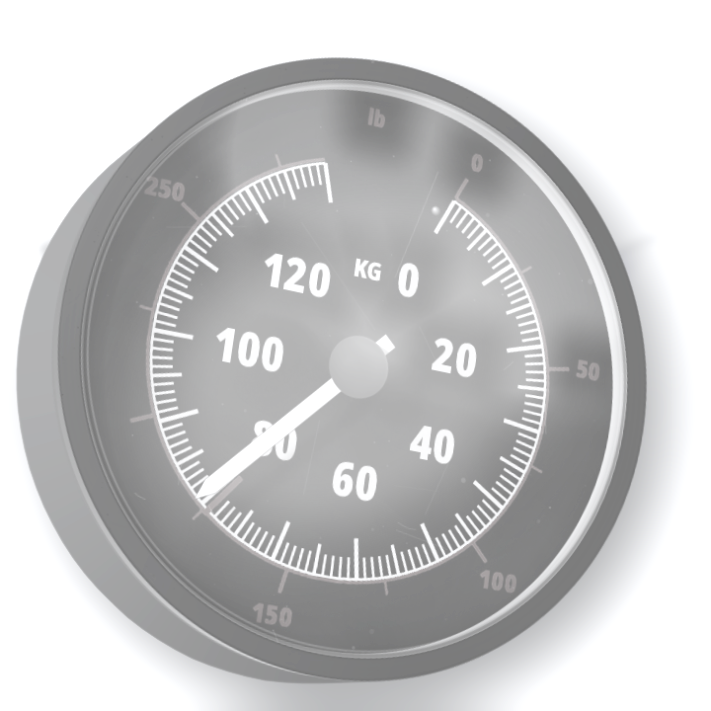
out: 81
